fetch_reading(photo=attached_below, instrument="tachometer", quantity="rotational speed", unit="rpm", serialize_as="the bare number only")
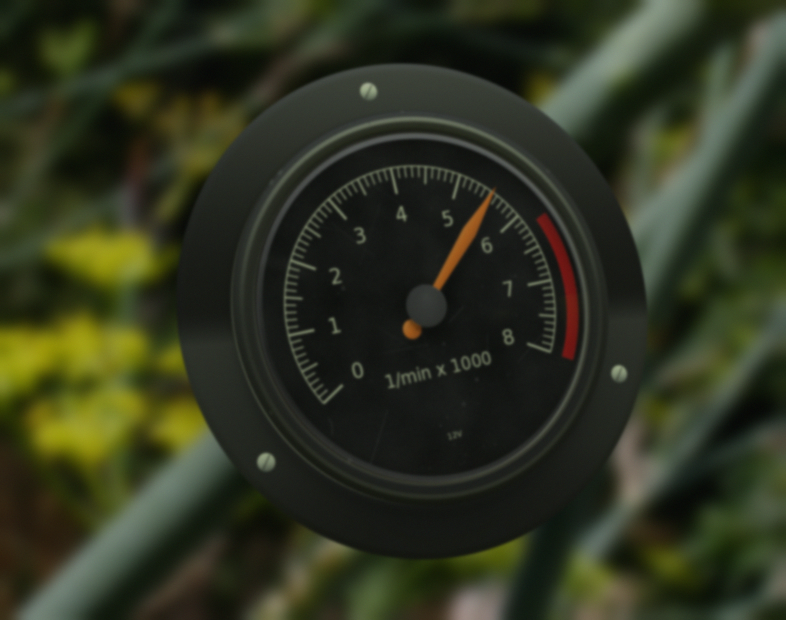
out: 5500
